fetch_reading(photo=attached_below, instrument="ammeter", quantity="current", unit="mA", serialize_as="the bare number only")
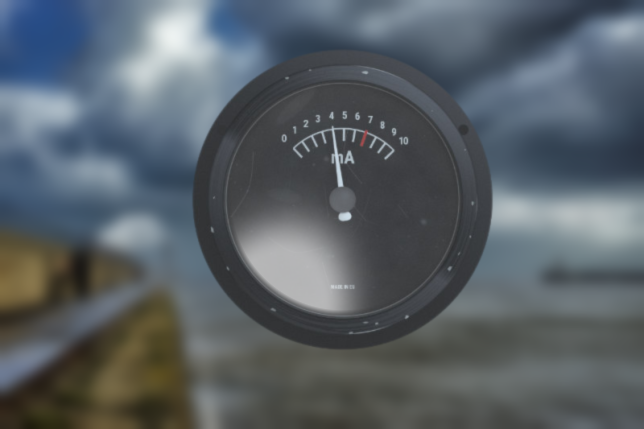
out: 4
